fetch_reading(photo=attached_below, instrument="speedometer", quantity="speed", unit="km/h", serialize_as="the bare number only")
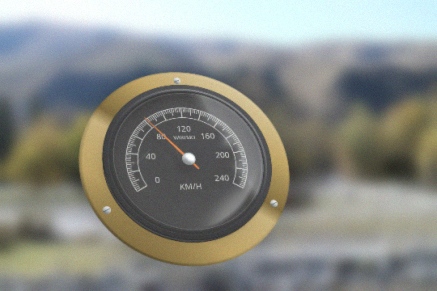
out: 80
